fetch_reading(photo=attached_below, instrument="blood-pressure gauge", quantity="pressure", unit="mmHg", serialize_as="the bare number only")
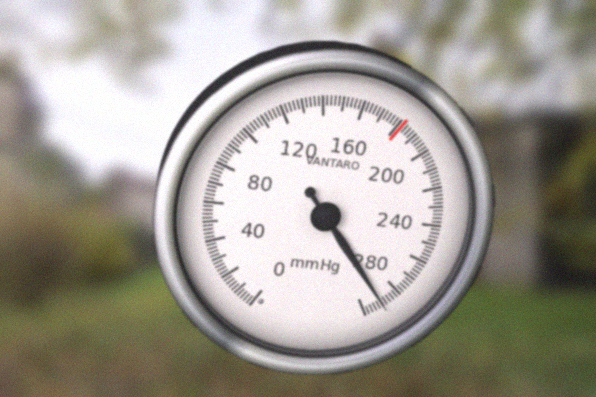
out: 290
